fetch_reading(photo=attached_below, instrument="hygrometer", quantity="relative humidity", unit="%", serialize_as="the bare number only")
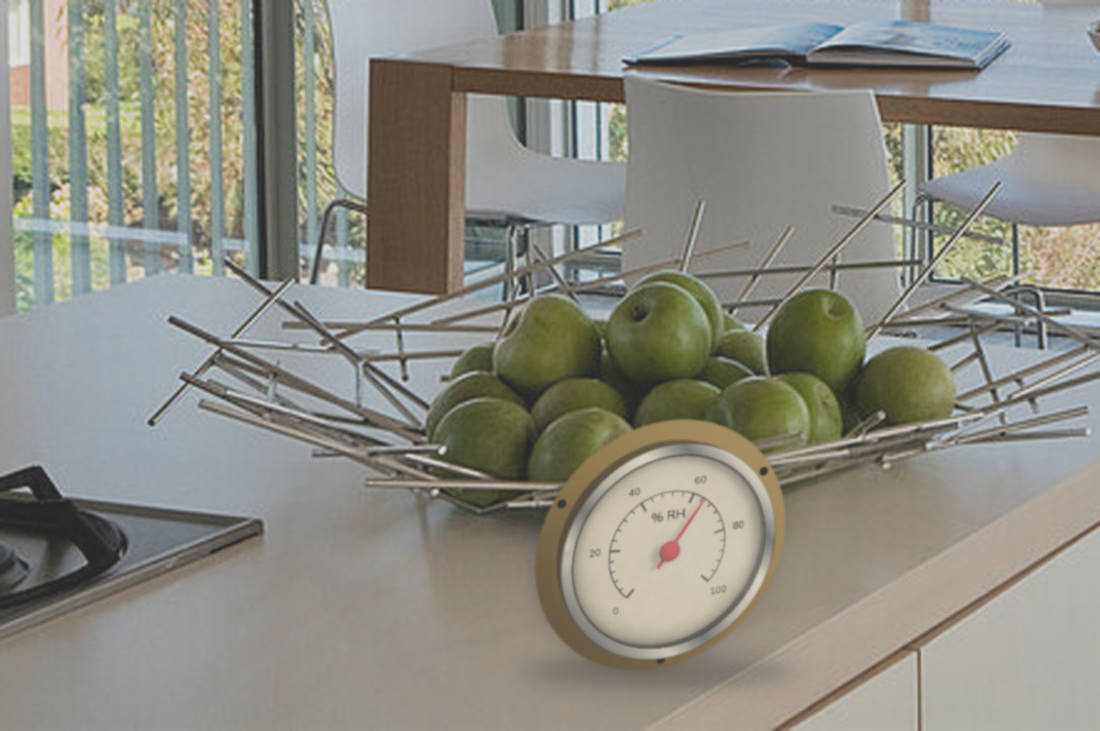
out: 64
